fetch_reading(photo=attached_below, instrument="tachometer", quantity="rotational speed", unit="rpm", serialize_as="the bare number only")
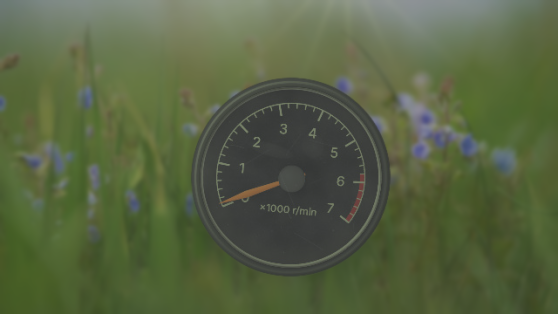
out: 100
